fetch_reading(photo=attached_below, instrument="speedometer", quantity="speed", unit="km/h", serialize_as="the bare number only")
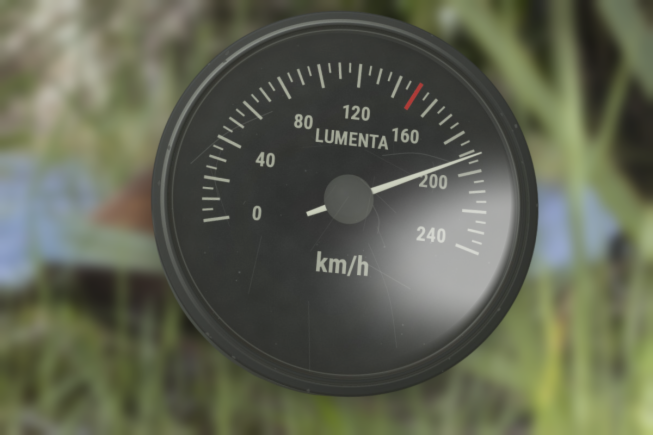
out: 192.5
